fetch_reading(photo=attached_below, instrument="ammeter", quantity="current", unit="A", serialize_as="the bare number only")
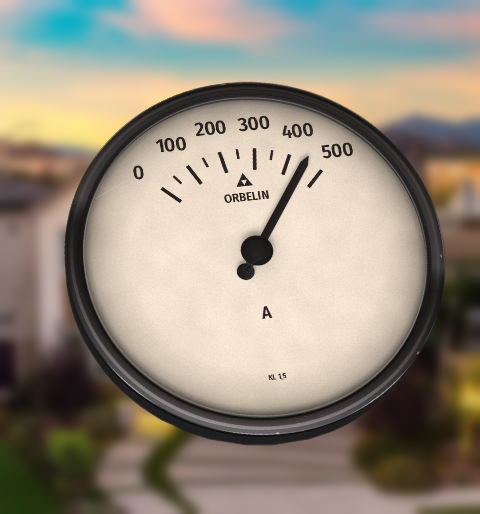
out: 450
